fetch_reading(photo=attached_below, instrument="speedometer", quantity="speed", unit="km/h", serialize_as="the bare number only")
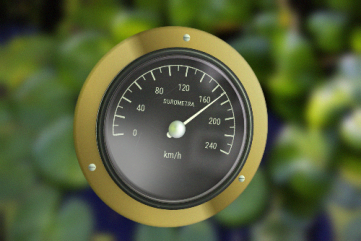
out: 170
